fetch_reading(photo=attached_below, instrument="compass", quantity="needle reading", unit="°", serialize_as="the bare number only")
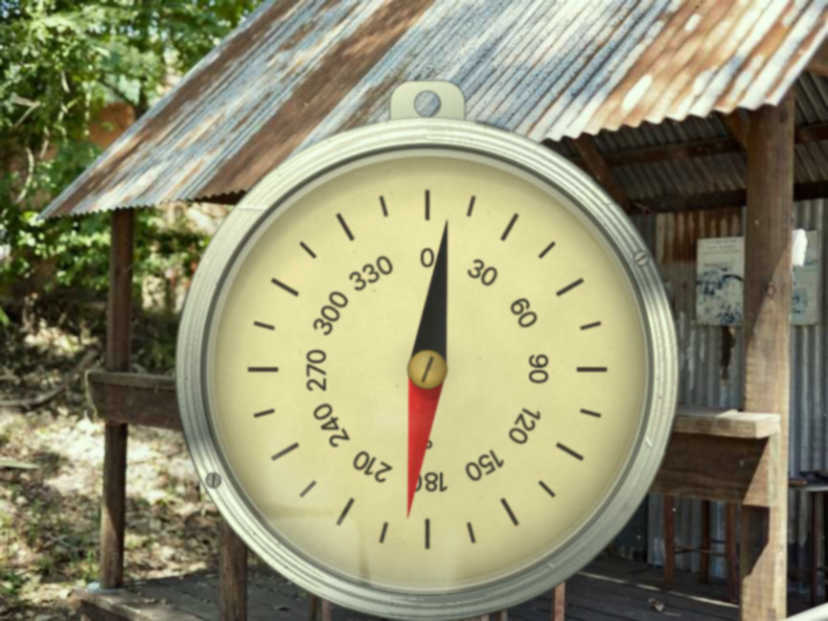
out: 187.5
